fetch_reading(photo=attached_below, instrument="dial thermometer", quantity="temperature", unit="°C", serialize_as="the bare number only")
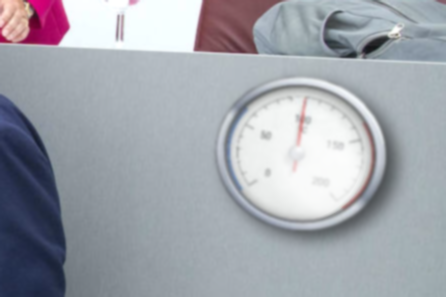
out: 100
